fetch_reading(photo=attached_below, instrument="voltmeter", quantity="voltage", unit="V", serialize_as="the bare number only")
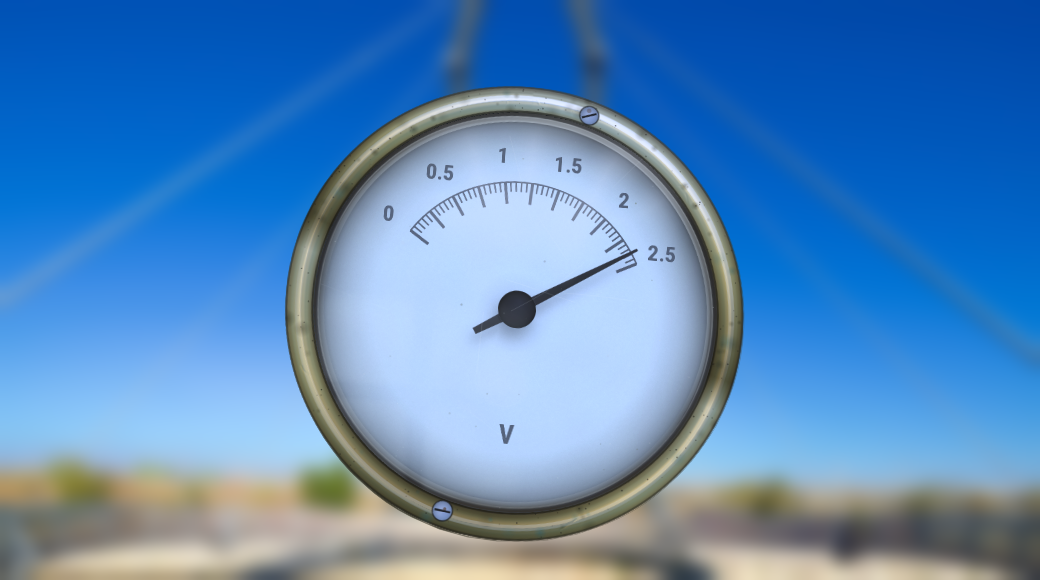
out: 2.4
